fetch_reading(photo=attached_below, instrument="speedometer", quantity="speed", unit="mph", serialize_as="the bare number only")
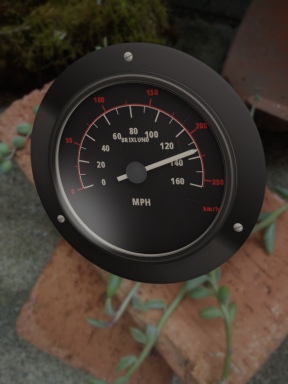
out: 135
